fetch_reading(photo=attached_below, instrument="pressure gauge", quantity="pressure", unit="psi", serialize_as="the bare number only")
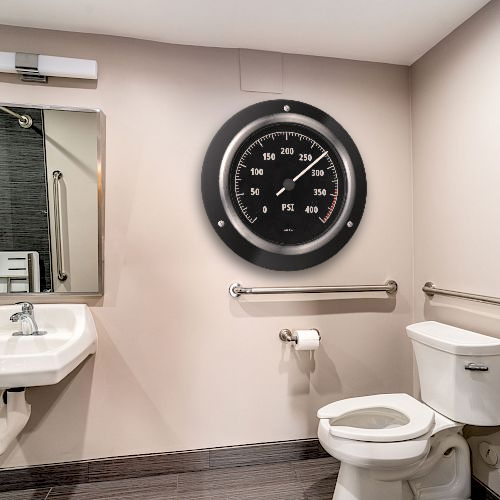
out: 275
